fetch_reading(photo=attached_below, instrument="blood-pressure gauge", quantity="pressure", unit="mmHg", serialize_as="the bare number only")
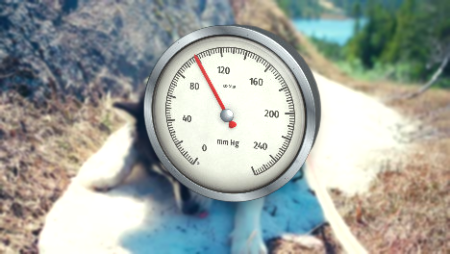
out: 100
